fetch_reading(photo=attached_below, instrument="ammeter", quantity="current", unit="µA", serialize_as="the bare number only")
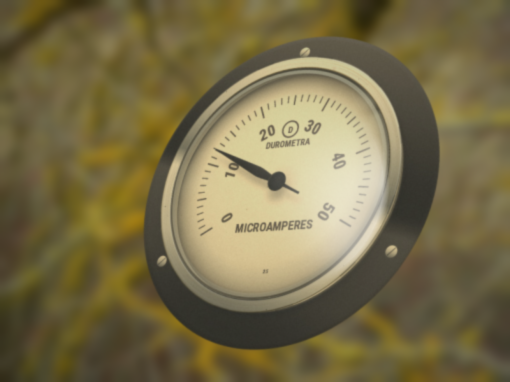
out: 12
